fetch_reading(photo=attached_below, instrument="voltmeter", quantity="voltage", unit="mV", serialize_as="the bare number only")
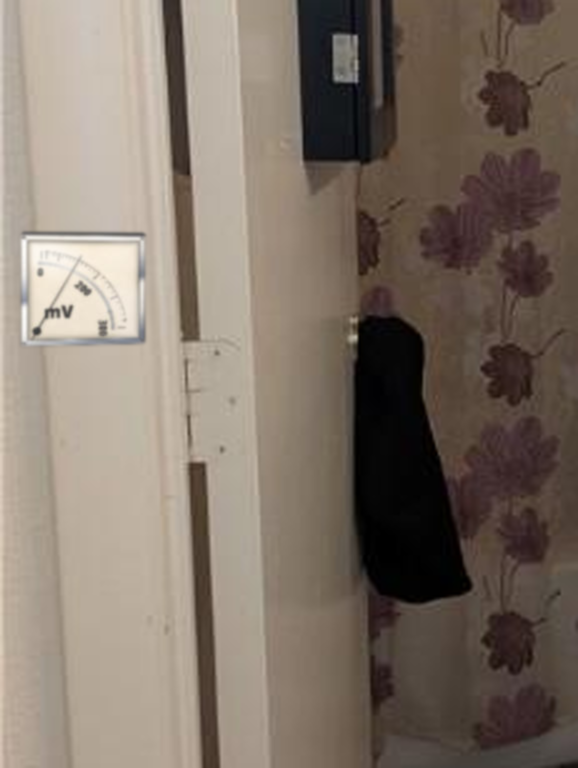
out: 150
